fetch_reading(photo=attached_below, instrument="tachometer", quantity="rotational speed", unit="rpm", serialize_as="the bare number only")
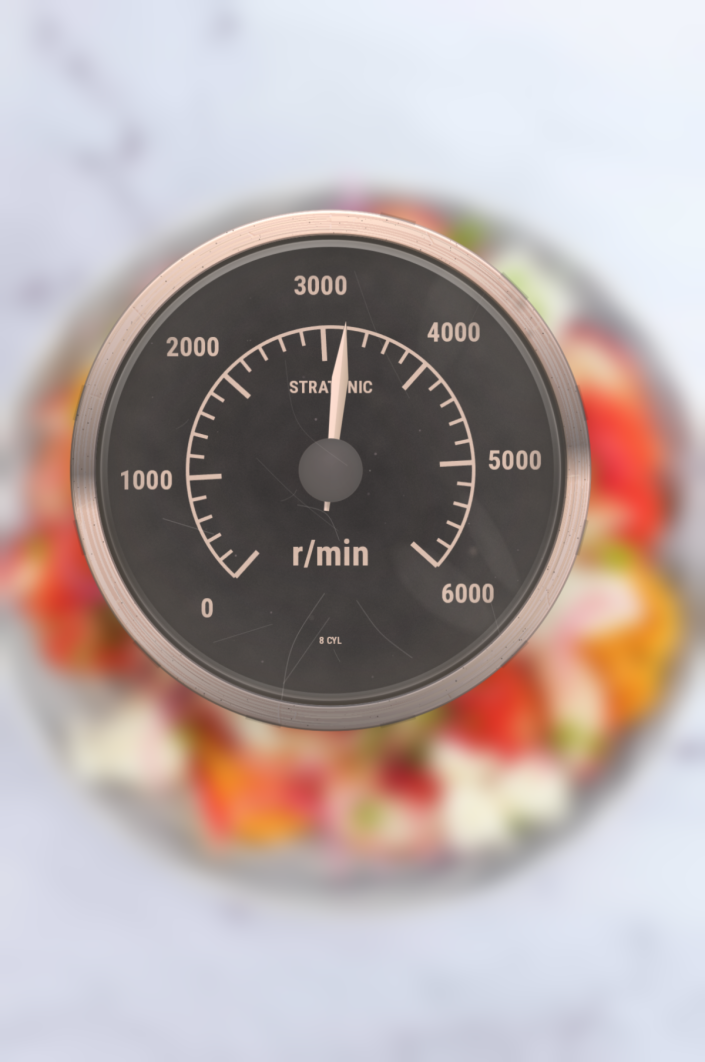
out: 3200
